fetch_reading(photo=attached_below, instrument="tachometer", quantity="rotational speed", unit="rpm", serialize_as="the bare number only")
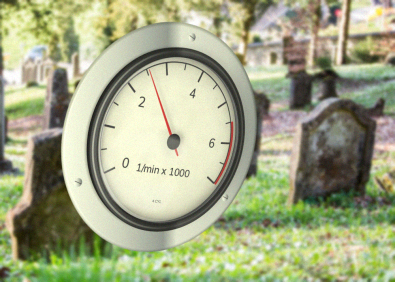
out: 2500
